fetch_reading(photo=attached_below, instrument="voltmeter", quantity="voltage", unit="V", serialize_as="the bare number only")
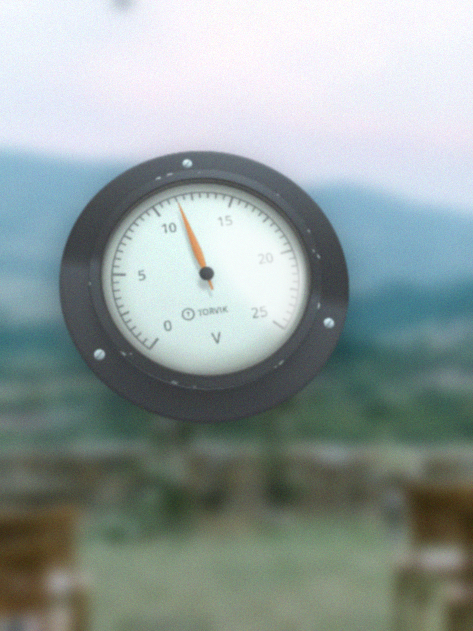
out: 11.5
